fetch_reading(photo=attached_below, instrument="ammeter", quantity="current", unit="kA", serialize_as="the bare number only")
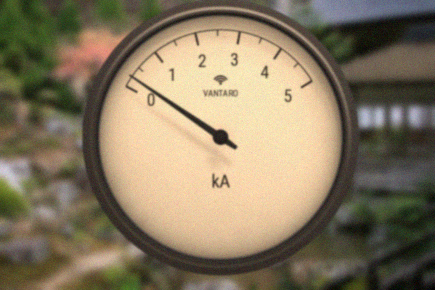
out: 0.25
